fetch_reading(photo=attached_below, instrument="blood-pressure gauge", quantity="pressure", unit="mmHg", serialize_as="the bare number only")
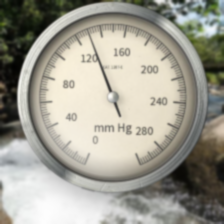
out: 130
